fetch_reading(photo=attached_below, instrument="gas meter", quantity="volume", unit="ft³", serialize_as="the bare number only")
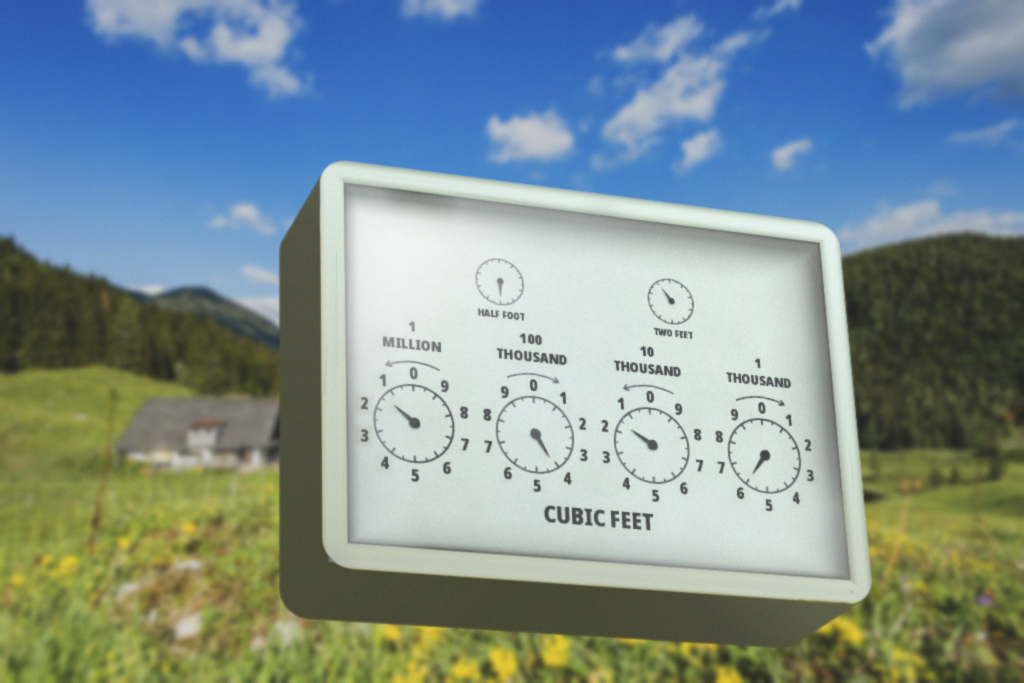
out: 141600
